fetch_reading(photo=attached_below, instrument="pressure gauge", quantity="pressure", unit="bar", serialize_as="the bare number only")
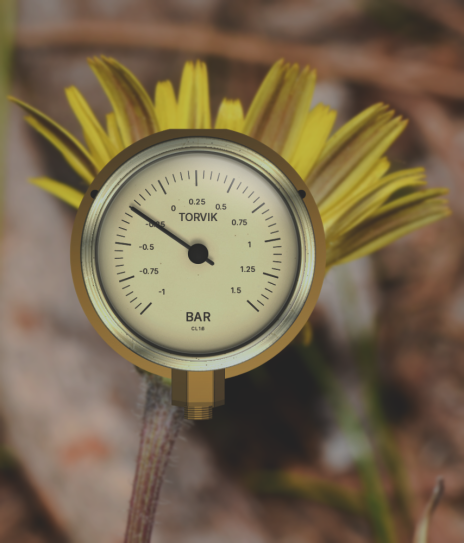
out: -0.25
